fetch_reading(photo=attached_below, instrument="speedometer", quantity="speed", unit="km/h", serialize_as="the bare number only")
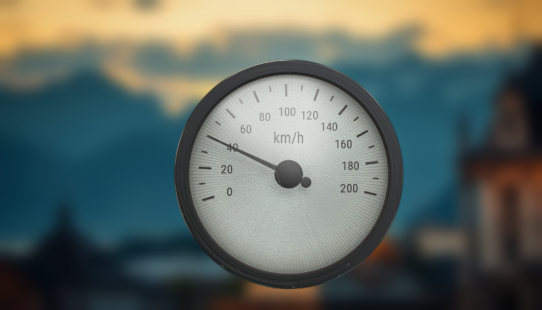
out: 40
